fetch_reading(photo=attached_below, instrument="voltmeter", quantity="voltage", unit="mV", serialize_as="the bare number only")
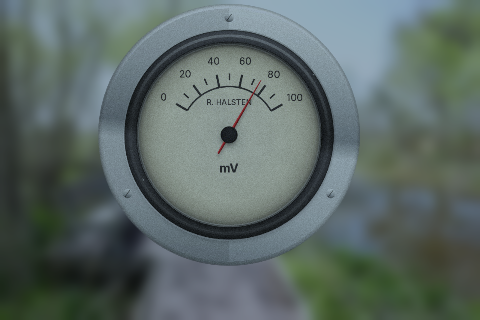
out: 75
